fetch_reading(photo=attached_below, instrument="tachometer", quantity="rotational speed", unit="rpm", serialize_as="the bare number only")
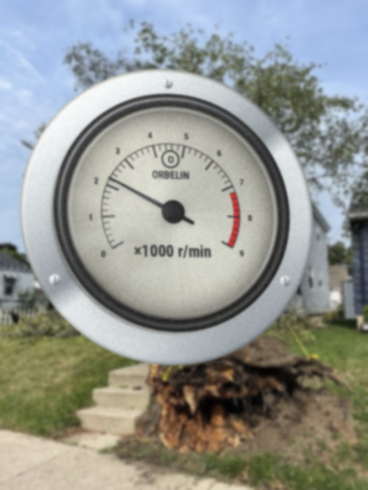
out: 2200
